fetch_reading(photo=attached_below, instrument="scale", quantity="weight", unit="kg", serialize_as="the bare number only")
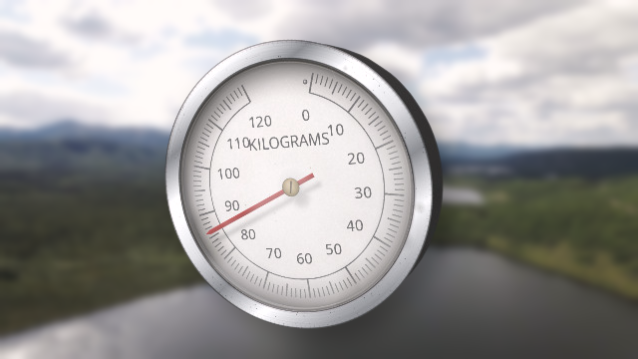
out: 86
